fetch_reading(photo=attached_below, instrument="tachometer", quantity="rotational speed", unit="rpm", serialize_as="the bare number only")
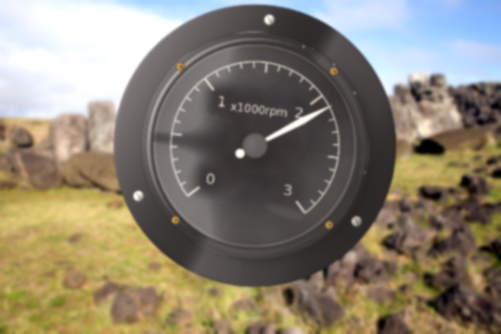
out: 2100
